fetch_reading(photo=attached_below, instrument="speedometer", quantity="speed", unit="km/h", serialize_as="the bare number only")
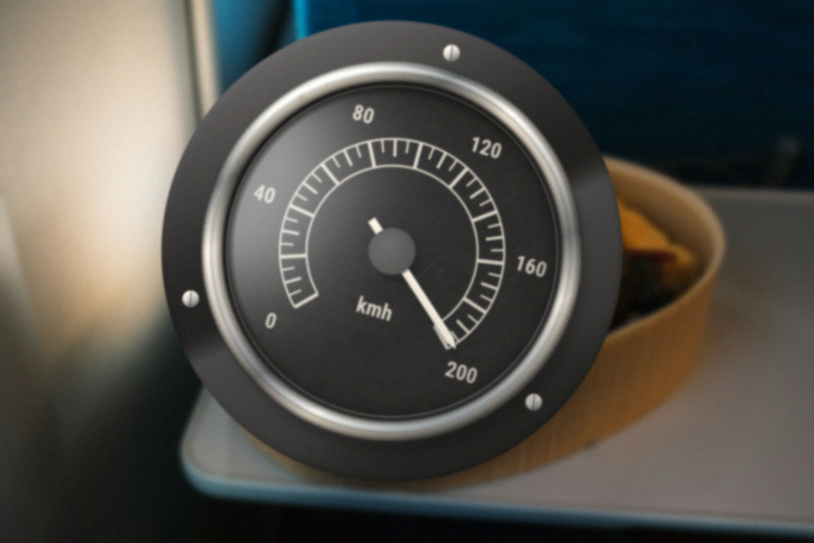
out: 197.5
